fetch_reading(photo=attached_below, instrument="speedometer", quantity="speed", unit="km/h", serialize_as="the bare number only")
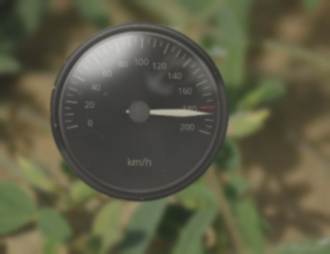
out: 185
